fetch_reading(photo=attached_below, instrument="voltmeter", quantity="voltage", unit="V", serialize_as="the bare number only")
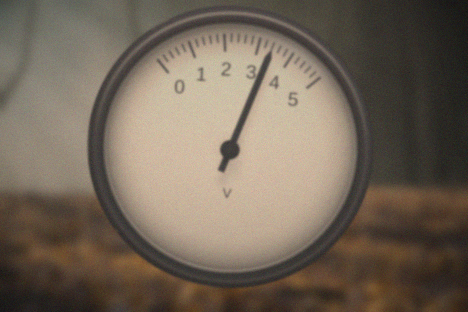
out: 3.4
